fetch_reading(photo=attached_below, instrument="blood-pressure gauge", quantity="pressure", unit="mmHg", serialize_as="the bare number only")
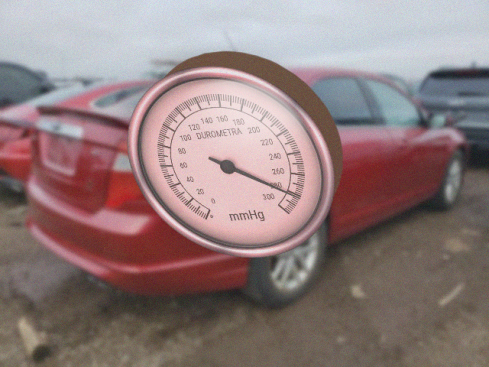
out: 280
